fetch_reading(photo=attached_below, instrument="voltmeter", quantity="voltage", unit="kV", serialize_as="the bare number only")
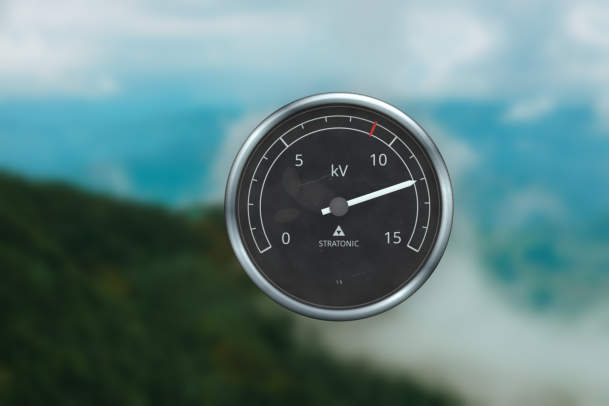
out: 12
